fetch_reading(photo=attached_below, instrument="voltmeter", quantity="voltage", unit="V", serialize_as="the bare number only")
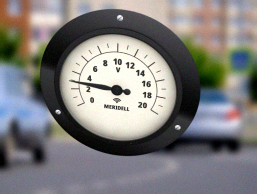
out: 3
